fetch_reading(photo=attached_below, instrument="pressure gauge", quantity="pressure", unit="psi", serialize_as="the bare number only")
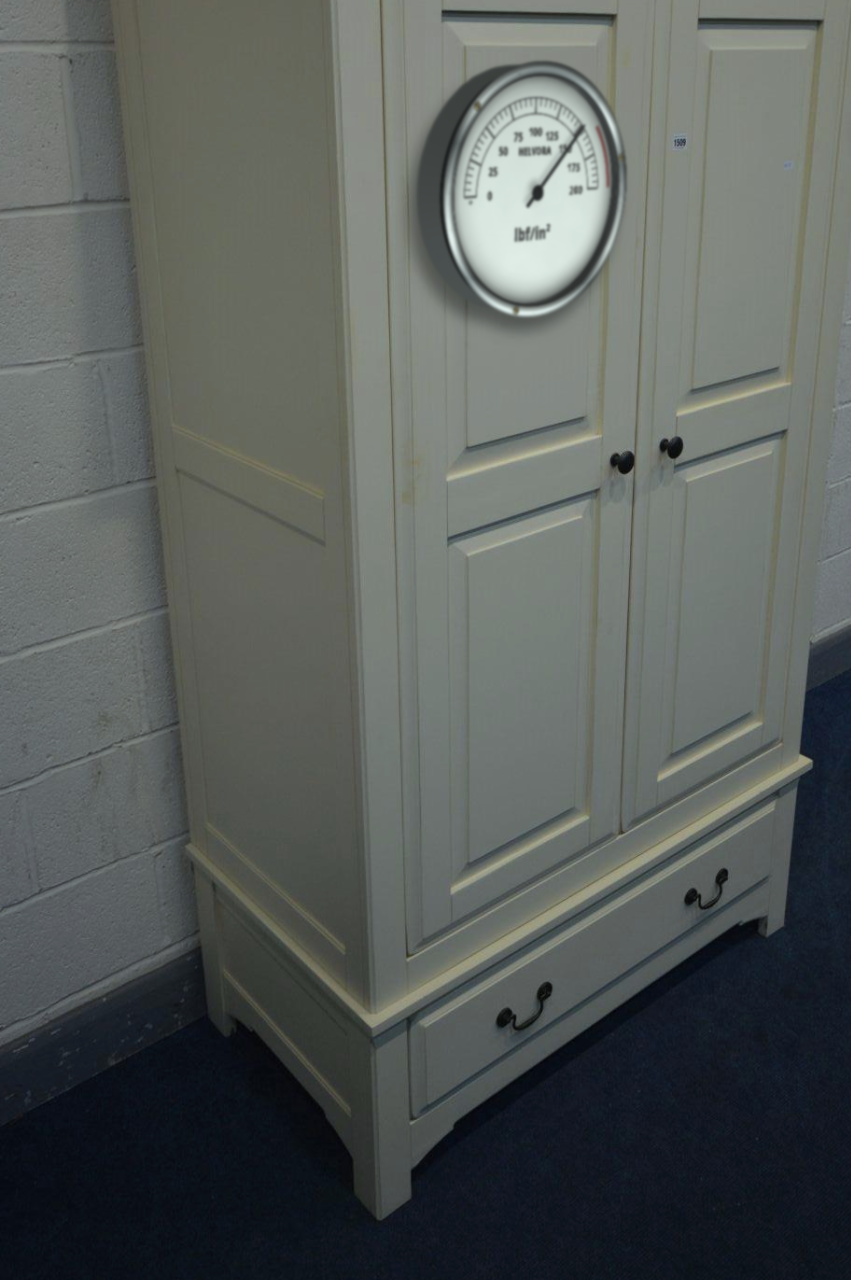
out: 150
